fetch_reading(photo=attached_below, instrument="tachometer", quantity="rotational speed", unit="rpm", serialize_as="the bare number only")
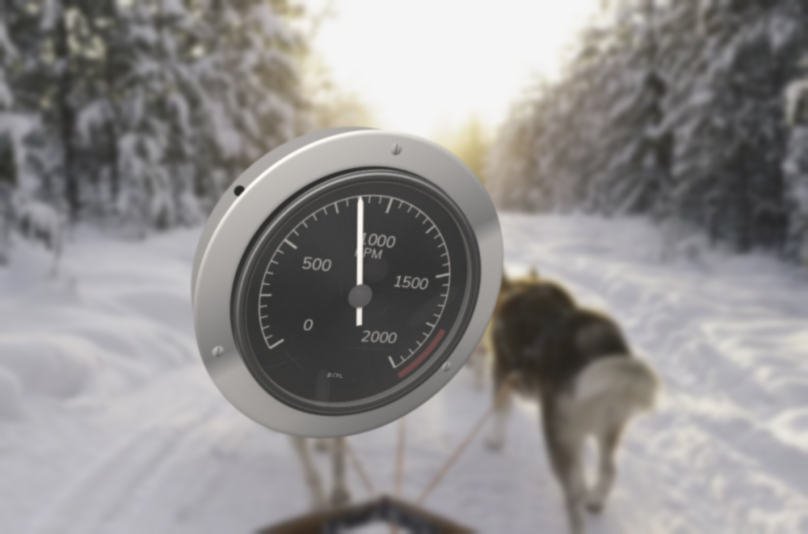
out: 850
